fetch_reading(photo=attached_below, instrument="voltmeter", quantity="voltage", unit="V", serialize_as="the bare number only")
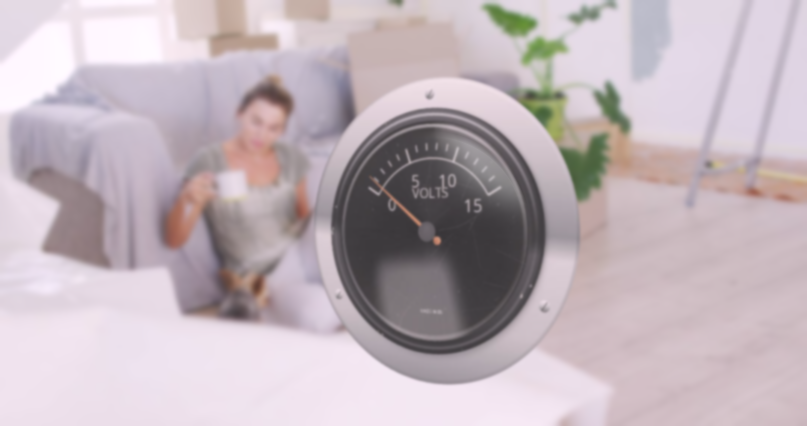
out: 1
